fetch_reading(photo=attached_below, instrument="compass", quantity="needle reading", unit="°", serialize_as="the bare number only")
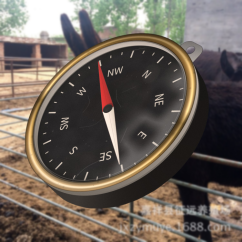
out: 300
